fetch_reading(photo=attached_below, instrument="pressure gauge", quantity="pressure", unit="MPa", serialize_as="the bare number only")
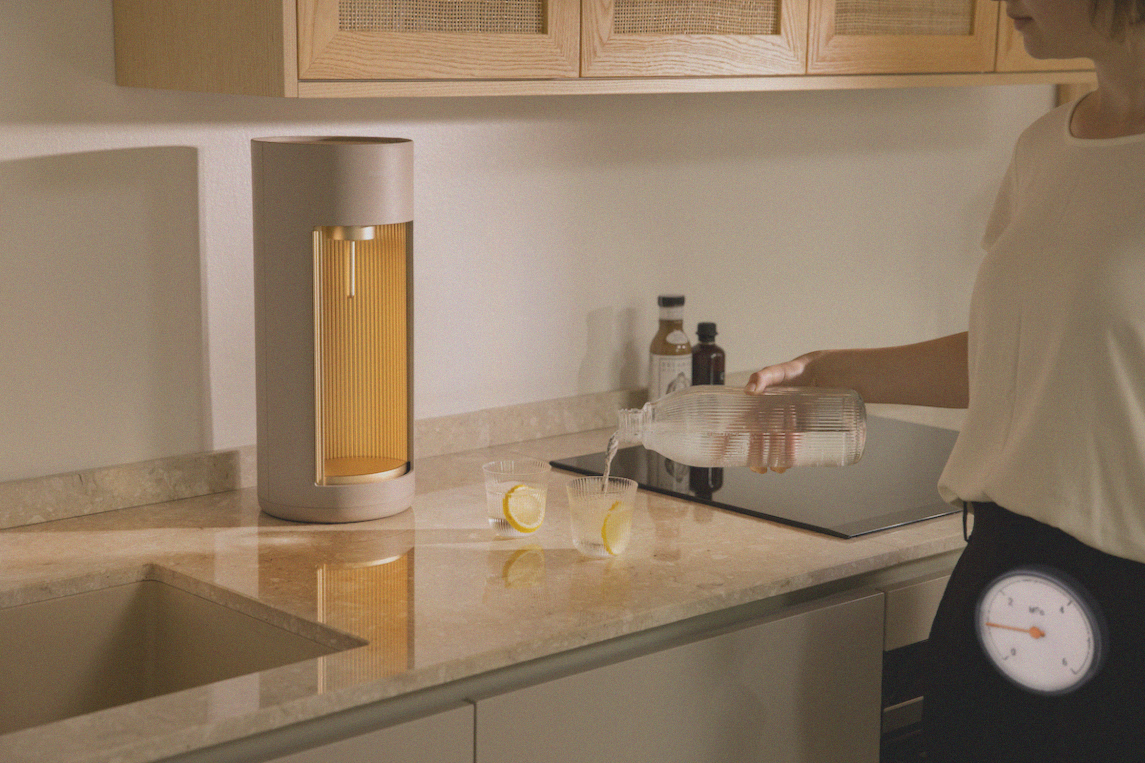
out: 1
